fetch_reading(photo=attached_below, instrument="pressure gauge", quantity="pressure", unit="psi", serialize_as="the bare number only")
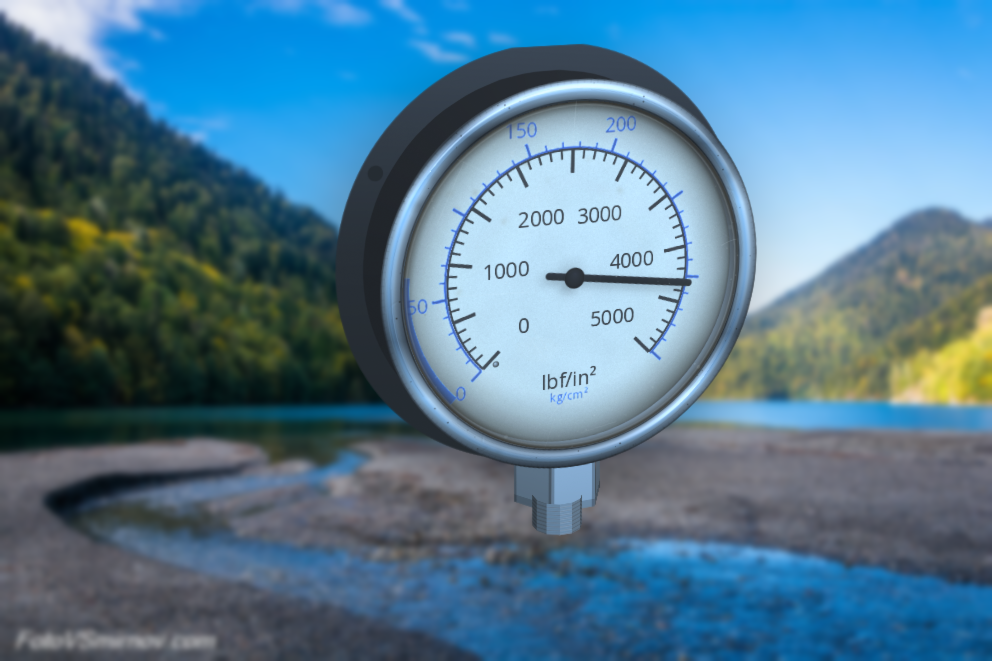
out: 4300
